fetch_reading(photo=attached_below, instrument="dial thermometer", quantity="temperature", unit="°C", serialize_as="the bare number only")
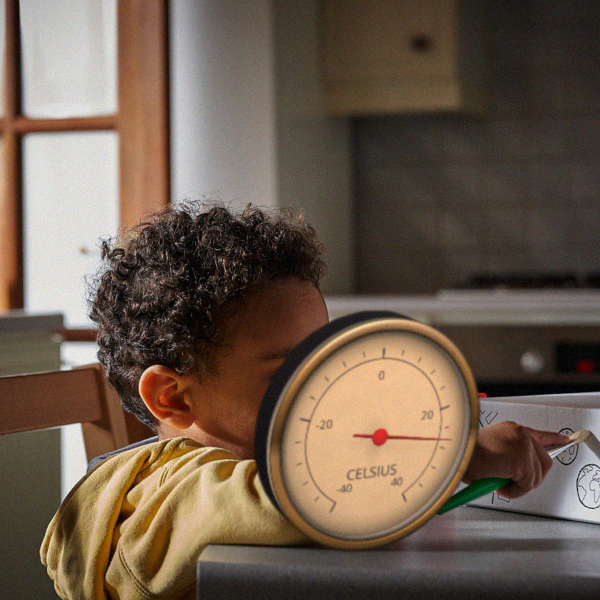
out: 26
